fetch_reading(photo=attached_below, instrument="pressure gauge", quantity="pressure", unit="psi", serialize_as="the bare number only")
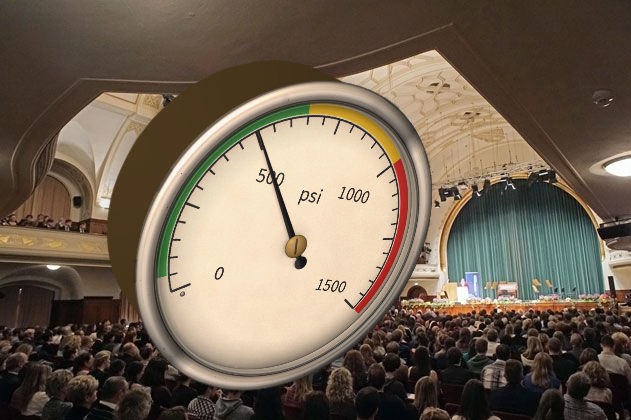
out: 500
